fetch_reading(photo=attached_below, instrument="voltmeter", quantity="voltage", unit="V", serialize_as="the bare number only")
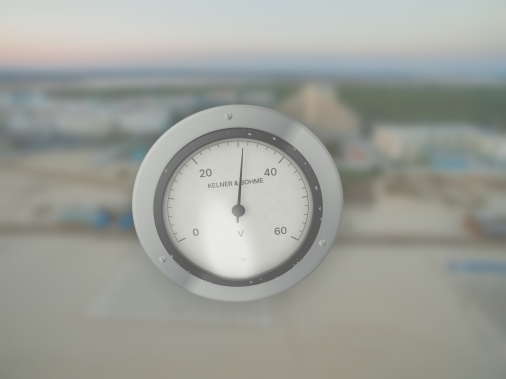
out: 31
